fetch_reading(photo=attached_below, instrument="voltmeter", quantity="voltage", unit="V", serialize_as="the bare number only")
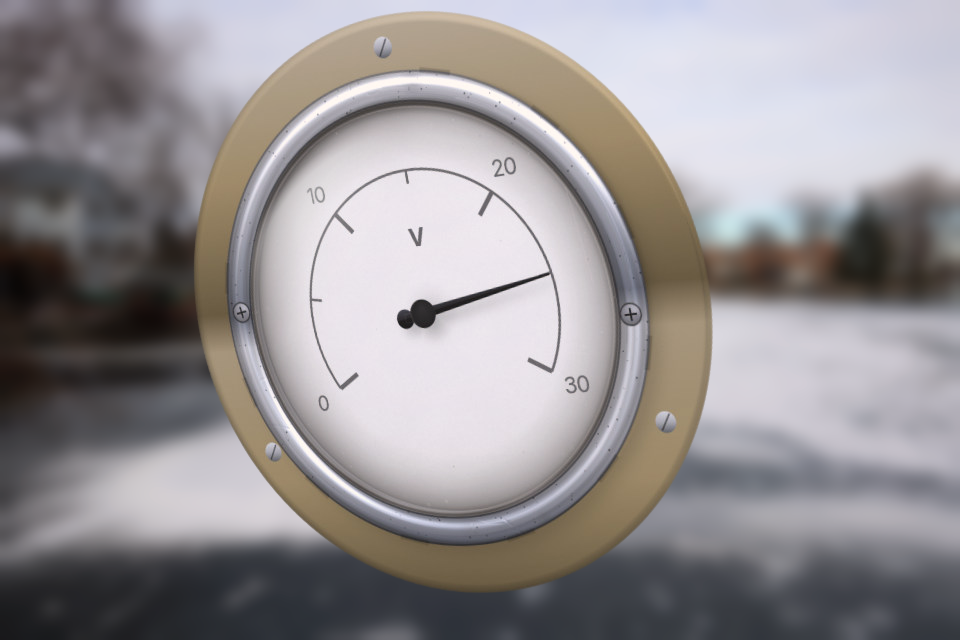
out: 25
